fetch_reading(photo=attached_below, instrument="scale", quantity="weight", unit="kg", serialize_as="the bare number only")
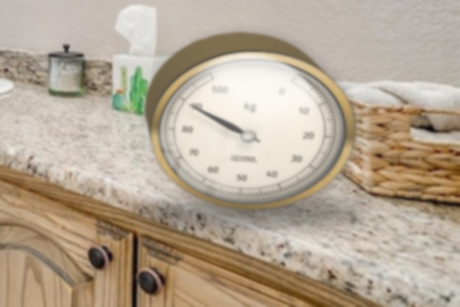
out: 90
